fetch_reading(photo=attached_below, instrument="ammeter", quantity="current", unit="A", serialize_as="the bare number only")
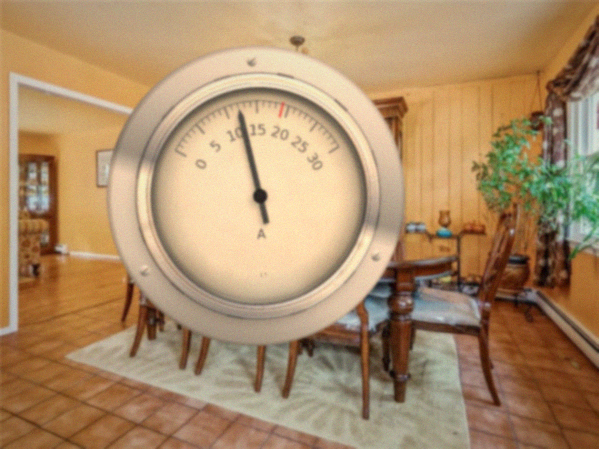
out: 12
